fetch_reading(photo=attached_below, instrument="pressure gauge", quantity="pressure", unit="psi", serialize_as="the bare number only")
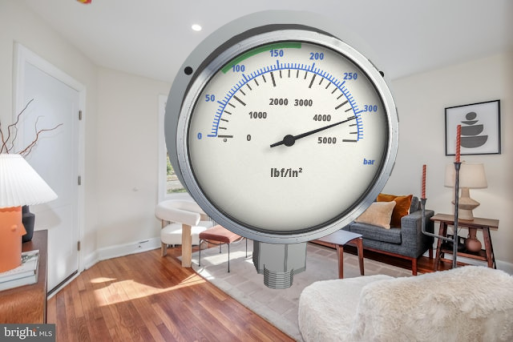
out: 4400
